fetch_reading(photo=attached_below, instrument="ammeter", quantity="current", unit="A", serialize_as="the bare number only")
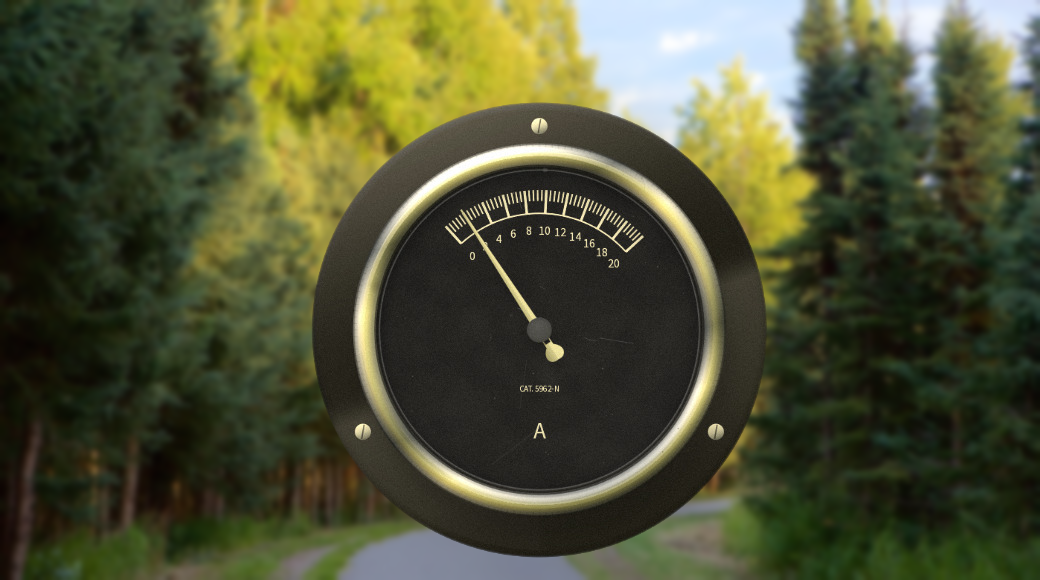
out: 2
